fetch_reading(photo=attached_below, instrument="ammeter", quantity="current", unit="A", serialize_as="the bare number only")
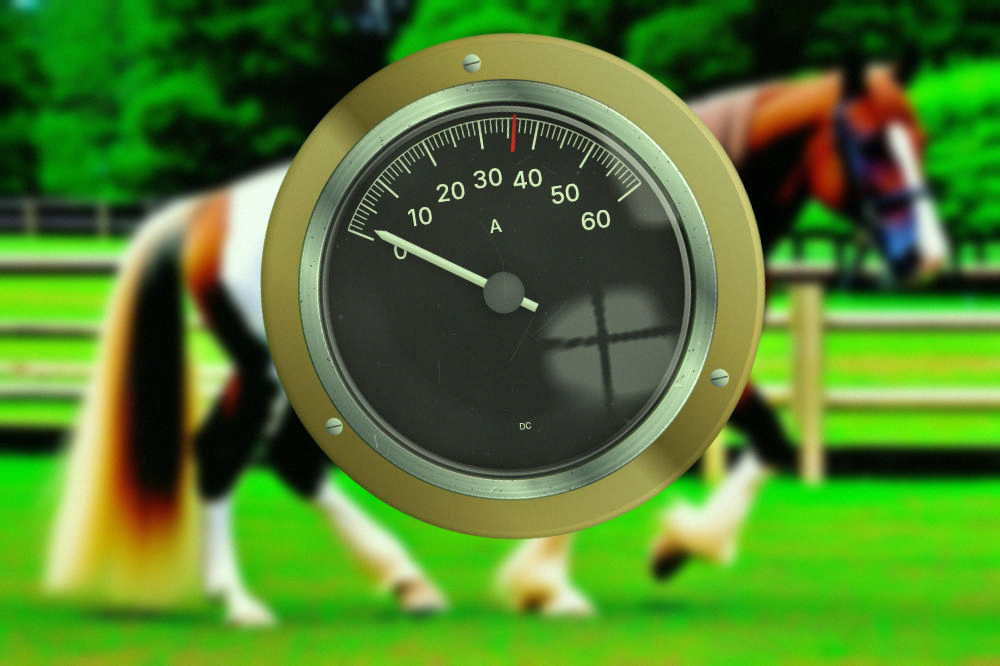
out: 2
